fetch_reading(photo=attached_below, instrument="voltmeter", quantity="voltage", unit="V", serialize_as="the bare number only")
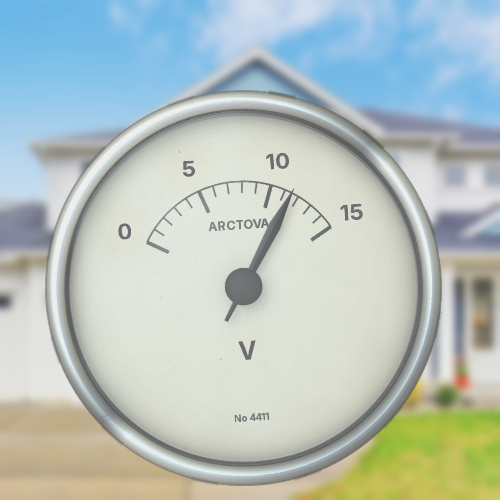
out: 11.5
